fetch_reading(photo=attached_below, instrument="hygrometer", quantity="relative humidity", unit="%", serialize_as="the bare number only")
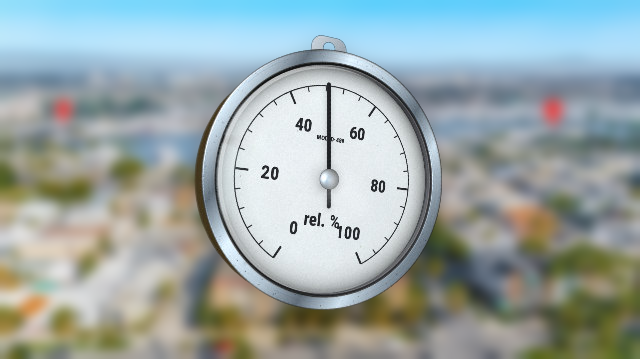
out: 48
